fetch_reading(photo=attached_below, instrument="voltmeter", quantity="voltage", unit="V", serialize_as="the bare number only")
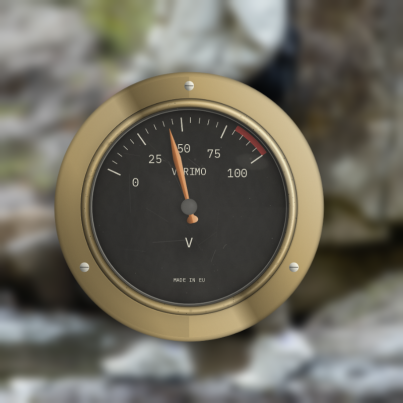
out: 42.5
